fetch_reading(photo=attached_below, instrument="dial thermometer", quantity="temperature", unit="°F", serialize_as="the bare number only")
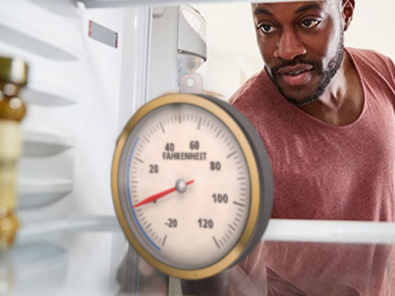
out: 0
